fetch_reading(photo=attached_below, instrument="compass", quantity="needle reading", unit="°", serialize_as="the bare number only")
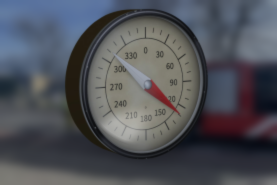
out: 130
